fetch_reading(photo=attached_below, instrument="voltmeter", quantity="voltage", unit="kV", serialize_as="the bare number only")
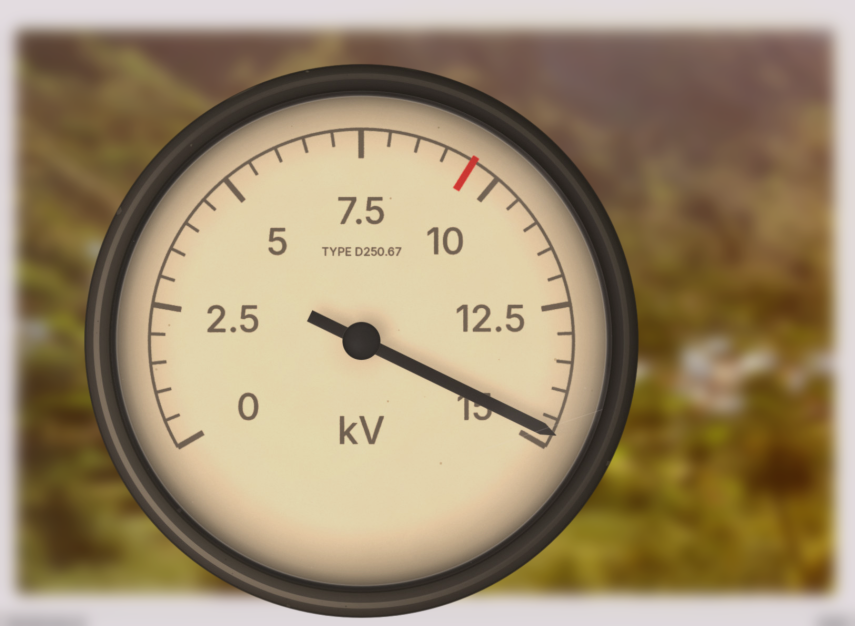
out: 14.75
